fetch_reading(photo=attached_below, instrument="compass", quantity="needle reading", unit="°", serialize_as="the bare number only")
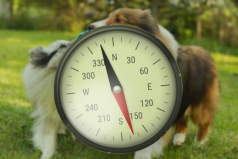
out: 165
